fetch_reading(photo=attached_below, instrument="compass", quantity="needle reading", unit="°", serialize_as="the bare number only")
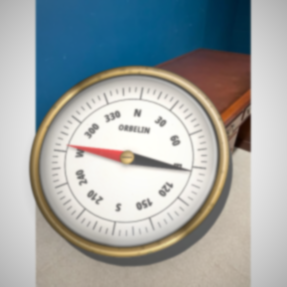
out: 275
